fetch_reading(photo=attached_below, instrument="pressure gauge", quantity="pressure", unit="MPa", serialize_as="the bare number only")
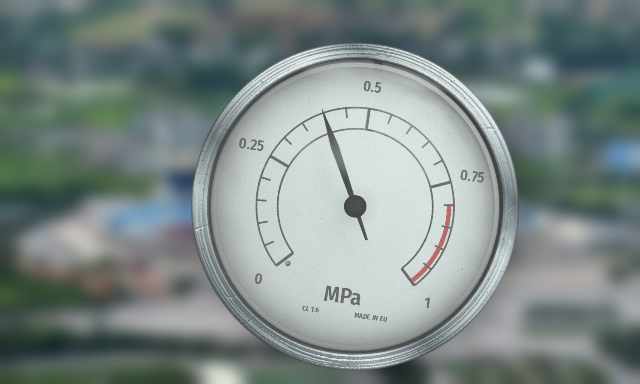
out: 0.4
